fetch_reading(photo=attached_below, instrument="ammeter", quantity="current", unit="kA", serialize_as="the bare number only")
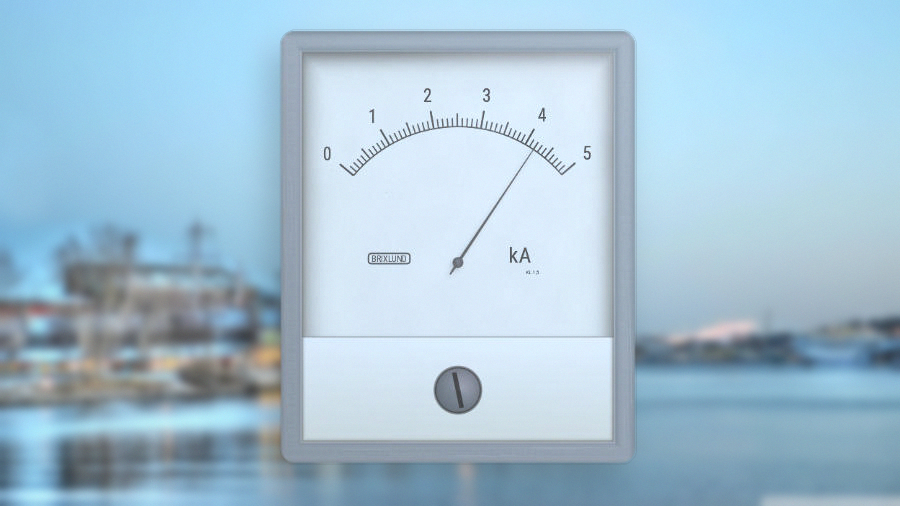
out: 4.2
